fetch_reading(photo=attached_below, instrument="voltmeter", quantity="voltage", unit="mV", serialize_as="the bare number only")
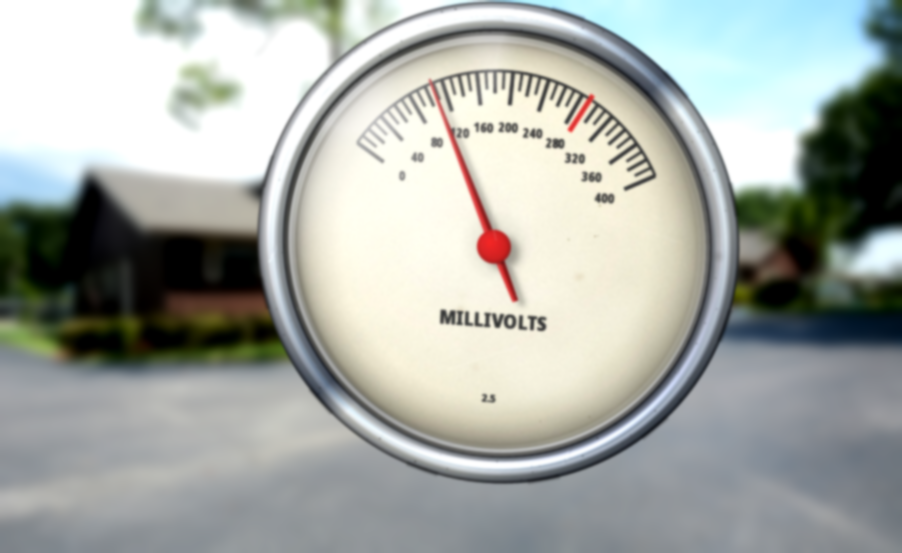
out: 110
